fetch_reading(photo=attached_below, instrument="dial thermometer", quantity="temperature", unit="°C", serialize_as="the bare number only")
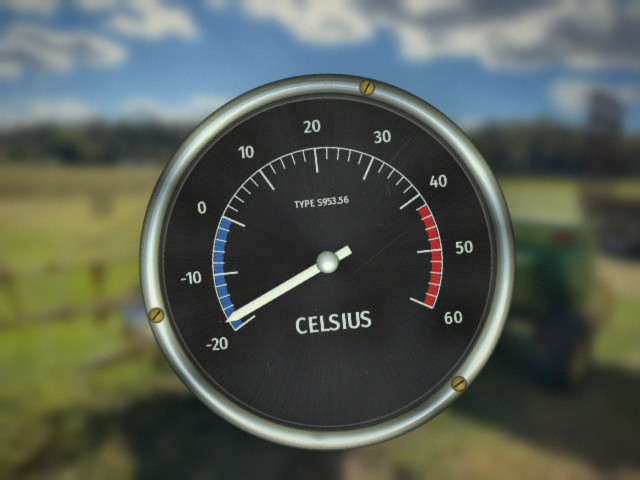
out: -18
